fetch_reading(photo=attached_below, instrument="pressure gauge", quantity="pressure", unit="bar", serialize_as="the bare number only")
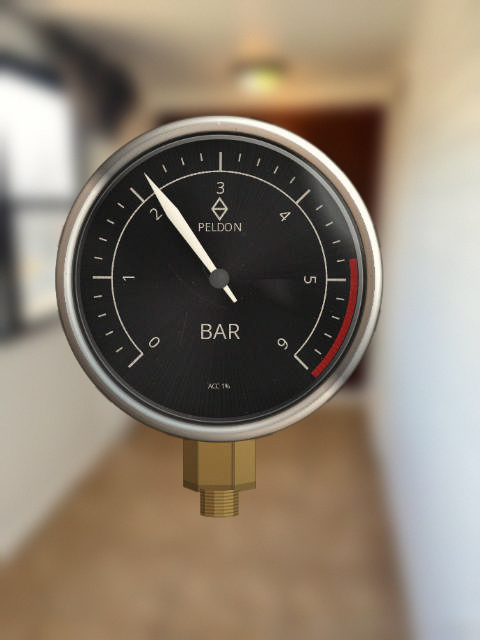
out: 2.2
